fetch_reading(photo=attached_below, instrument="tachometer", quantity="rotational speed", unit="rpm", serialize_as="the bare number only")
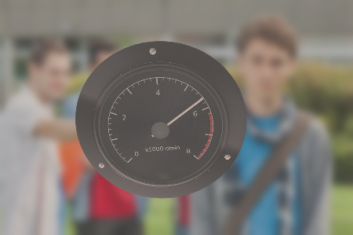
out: 5600
